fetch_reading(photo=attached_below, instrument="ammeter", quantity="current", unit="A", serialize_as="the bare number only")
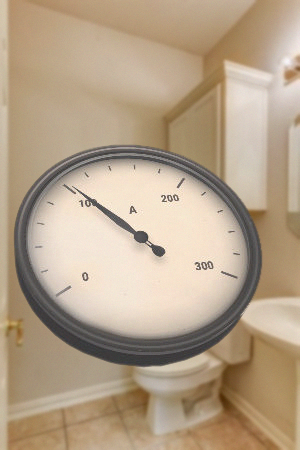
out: 100
